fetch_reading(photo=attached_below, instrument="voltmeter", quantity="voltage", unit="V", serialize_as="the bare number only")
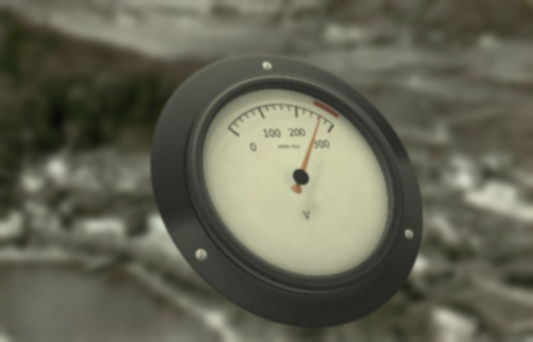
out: 260
